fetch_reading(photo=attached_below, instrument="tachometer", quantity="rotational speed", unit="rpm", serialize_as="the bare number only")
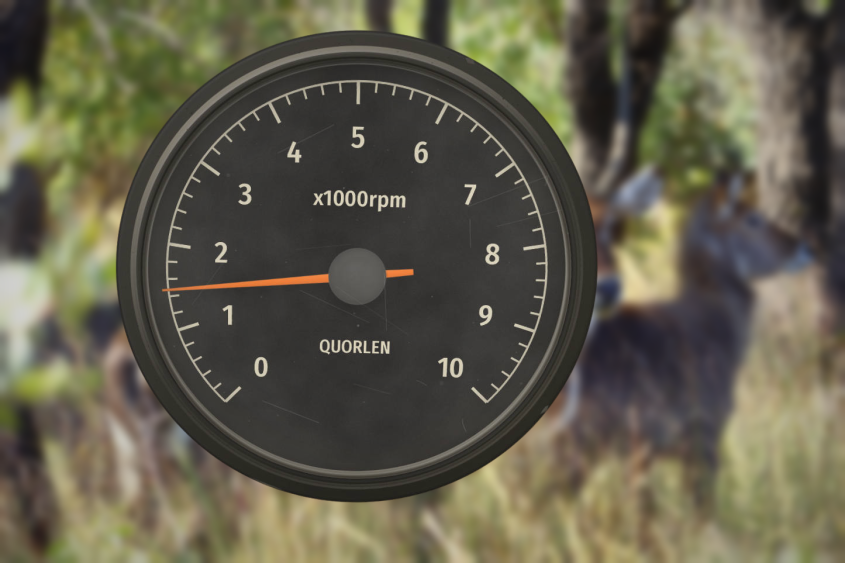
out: 1500
